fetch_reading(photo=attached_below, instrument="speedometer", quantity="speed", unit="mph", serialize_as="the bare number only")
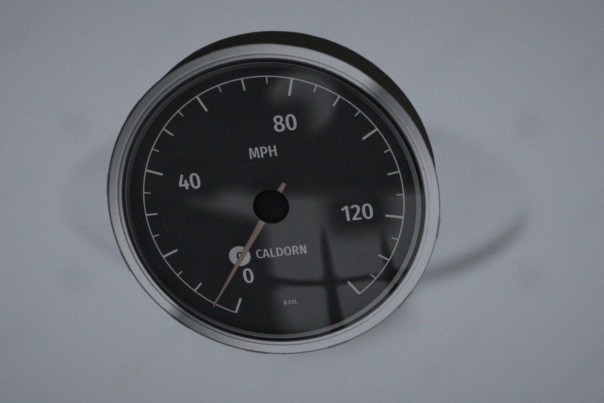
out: 5
